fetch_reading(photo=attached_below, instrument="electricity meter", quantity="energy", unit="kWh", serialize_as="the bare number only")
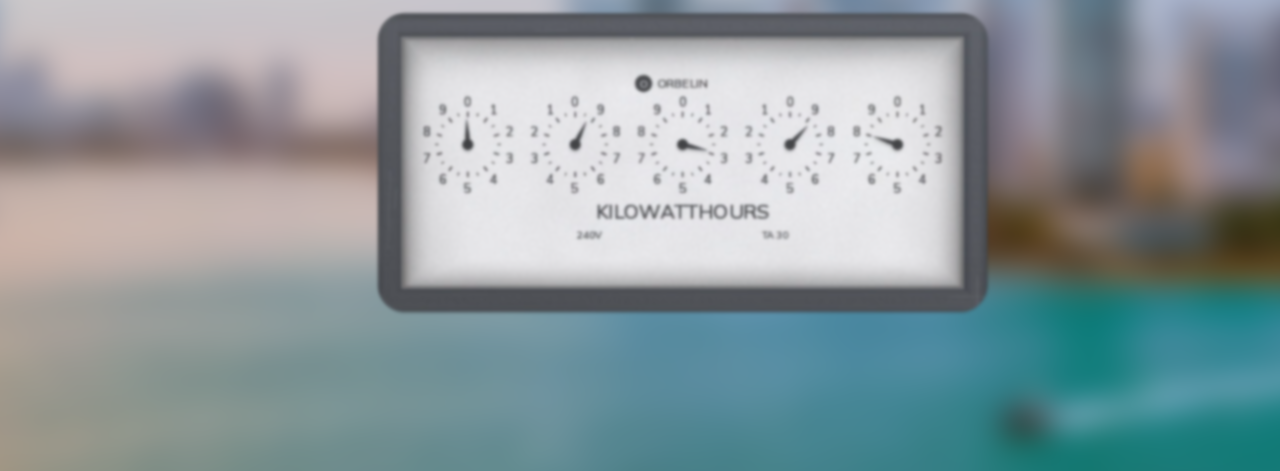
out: 99288
